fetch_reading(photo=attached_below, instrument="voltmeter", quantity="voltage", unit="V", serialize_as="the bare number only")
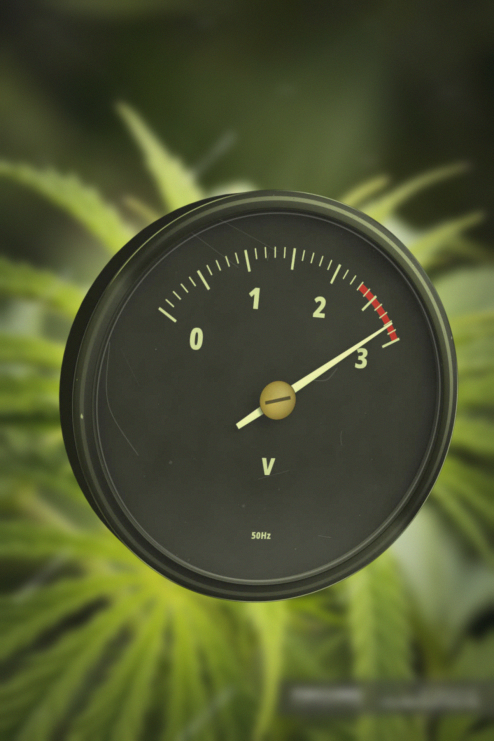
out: 2.8
